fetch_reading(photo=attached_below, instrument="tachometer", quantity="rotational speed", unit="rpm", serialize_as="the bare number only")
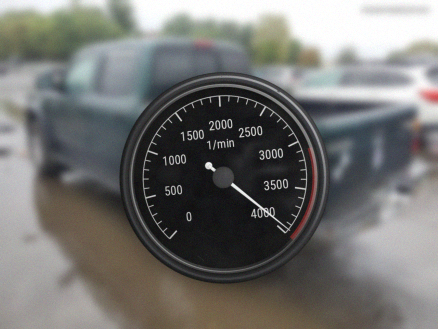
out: 3950
